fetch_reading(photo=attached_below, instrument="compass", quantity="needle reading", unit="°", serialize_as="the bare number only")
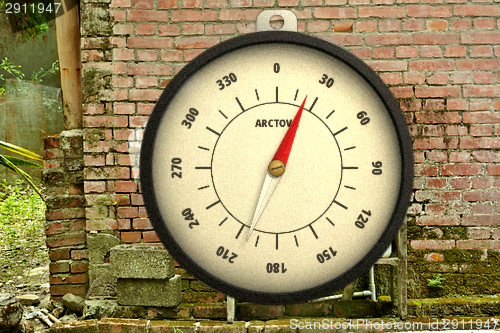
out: 22.5
